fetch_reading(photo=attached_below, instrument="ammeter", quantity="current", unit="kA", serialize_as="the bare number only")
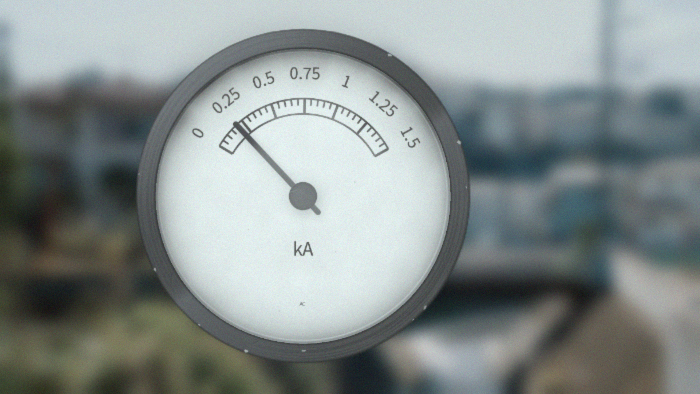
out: 0.2
